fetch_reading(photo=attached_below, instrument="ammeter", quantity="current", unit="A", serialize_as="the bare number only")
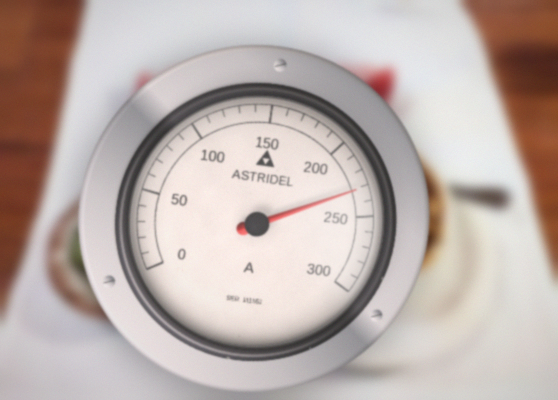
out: 230
